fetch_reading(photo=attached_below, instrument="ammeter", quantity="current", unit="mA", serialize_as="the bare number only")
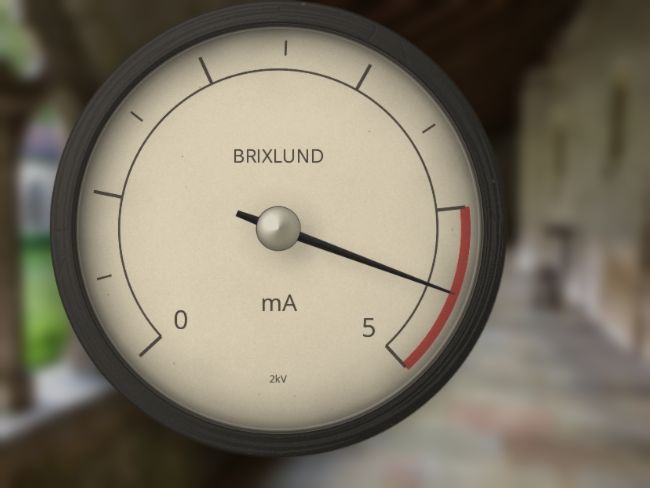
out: 4.5
